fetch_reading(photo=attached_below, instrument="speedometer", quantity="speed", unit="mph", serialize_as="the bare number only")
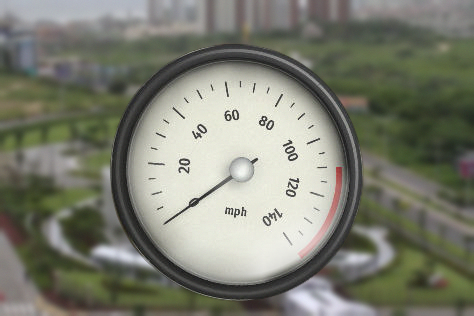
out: 0
